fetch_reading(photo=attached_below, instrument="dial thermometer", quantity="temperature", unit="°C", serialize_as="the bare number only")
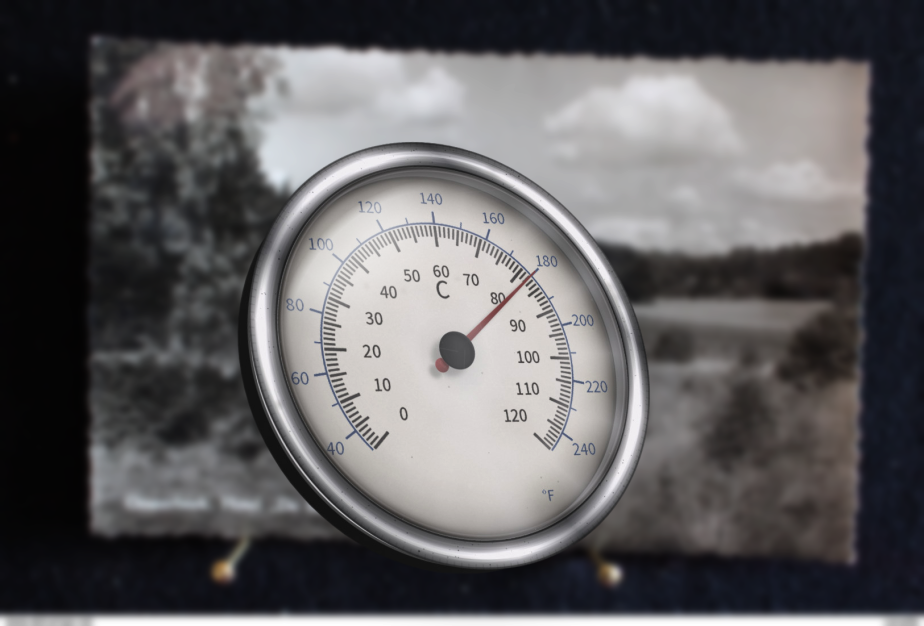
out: 82
